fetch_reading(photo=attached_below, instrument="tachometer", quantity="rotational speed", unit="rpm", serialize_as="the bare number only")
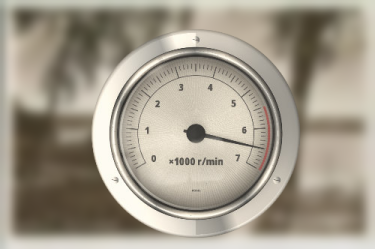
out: 6500
